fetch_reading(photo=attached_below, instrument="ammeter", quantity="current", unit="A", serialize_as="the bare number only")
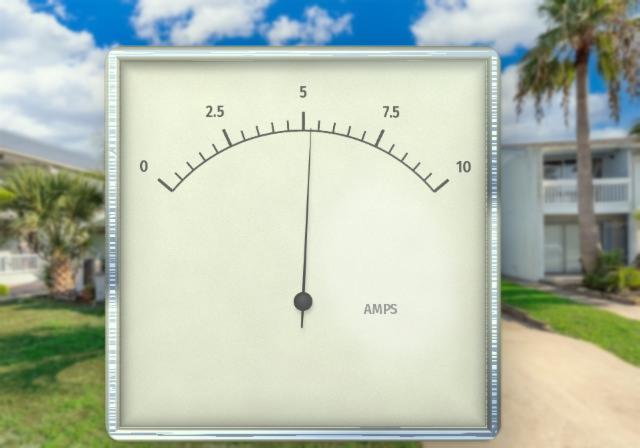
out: 5.25
